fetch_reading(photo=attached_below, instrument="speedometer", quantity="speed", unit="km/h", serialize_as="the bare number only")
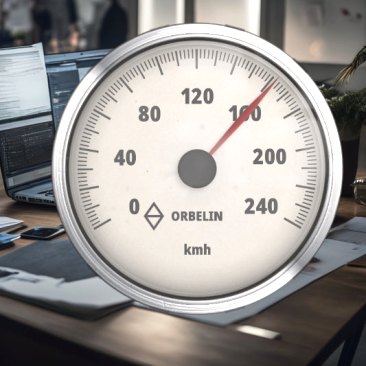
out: 162
